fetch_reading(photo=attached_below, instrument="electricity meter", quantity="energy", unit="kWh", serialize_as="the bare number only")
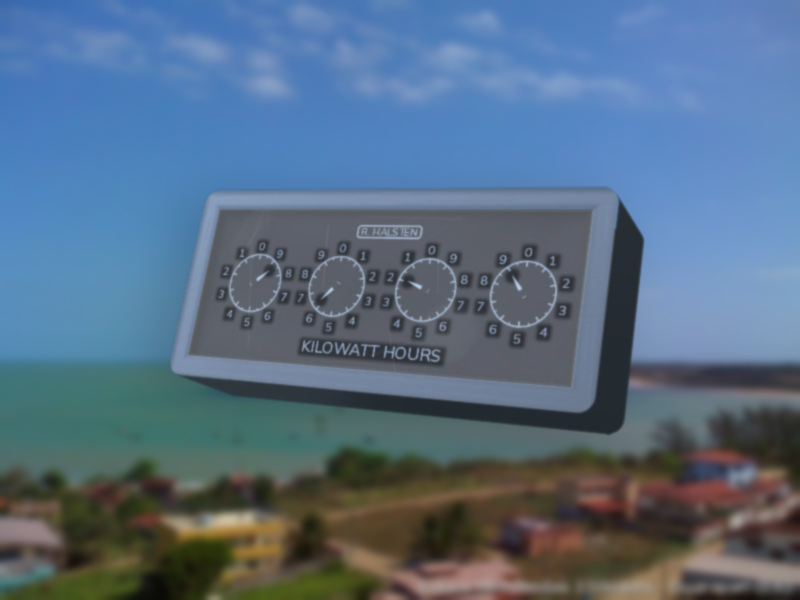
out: 8619
